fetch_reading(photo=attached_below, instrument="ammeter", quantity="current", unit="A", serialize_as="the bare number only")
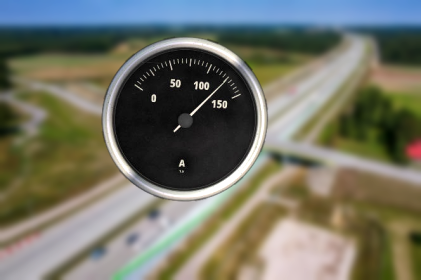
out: 125
